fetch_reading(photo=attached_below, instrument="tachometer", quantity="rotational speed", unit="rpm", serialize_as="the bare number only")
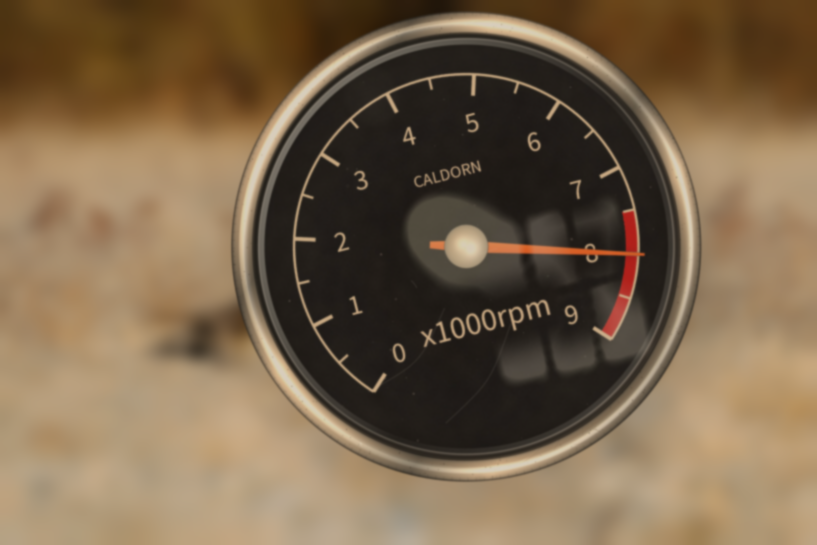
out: 8000
